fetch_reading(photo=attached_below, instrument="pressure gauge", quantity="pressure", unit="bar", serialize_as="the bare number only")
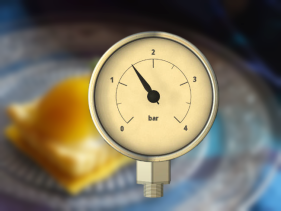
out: 1.5
